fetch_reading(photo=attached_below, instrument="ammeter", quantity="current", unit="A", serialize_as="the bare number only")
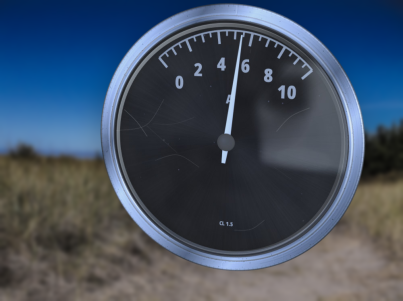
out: 5.5
